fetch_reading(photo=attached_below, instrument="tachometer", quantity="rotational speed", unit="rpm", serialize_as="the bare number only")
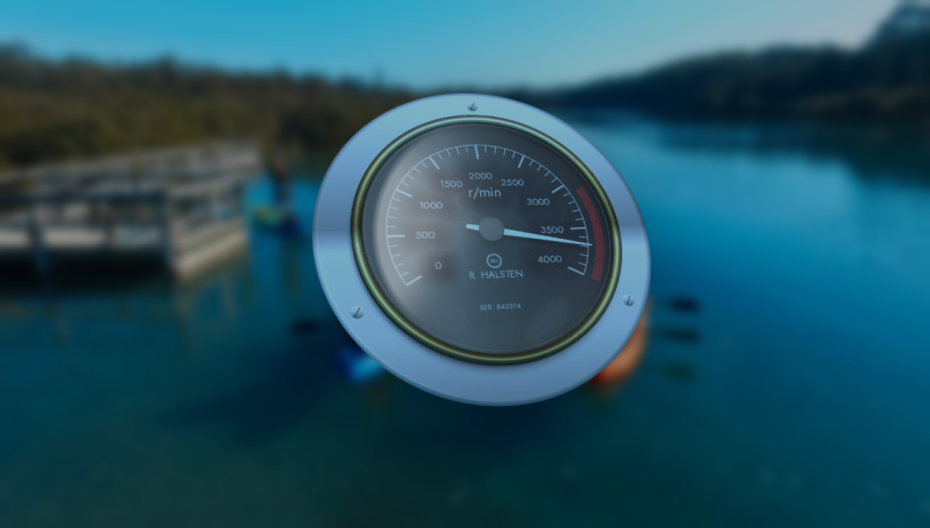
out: 3700
